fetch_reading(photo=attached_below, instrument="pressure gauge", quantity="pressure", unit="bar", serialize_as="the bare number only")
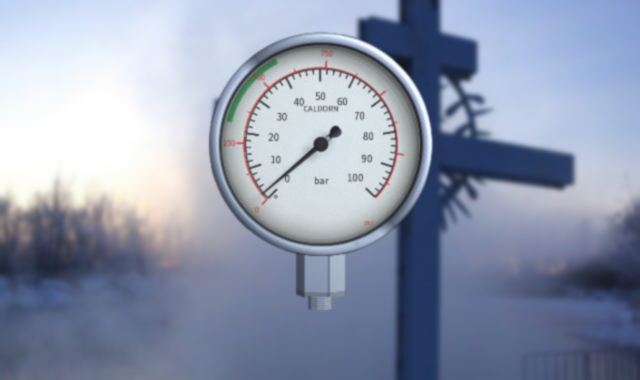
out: 2
